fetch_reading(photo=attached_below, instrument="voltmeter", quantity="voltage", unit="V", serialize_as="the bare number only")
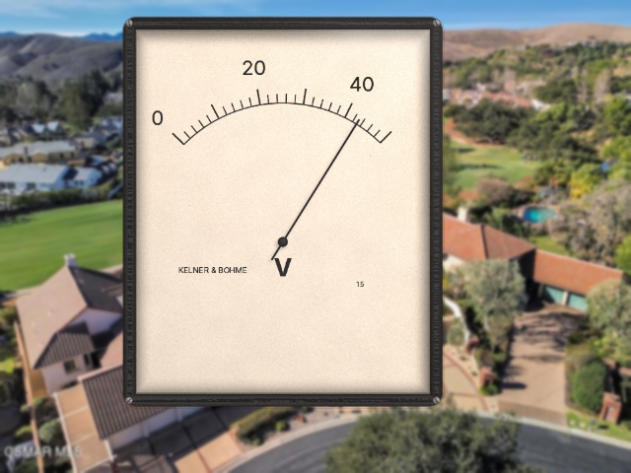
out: 43
